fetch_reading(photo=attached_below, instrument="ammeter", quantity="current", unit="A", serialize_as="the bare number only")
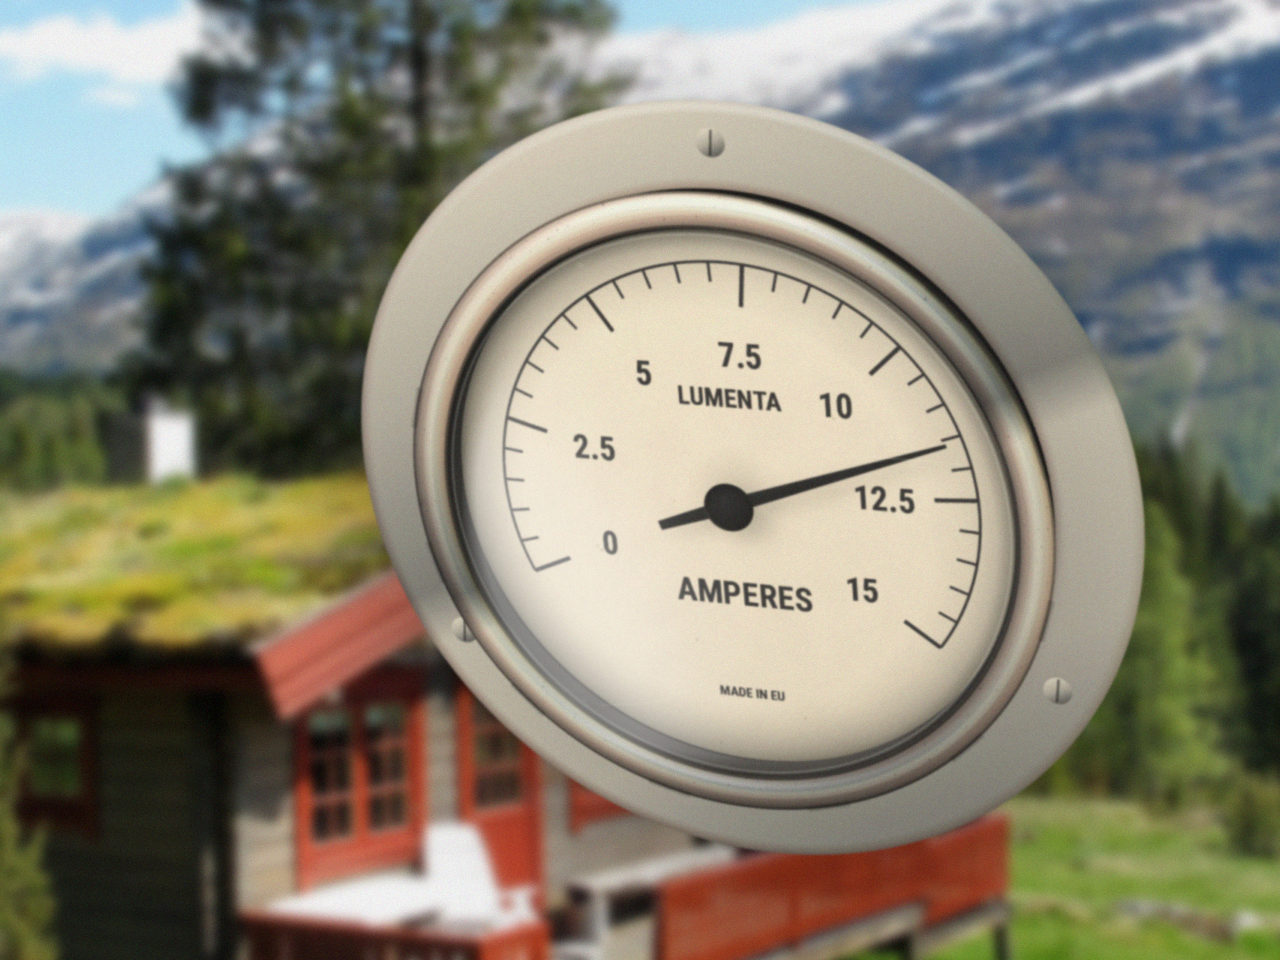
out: 11.5
